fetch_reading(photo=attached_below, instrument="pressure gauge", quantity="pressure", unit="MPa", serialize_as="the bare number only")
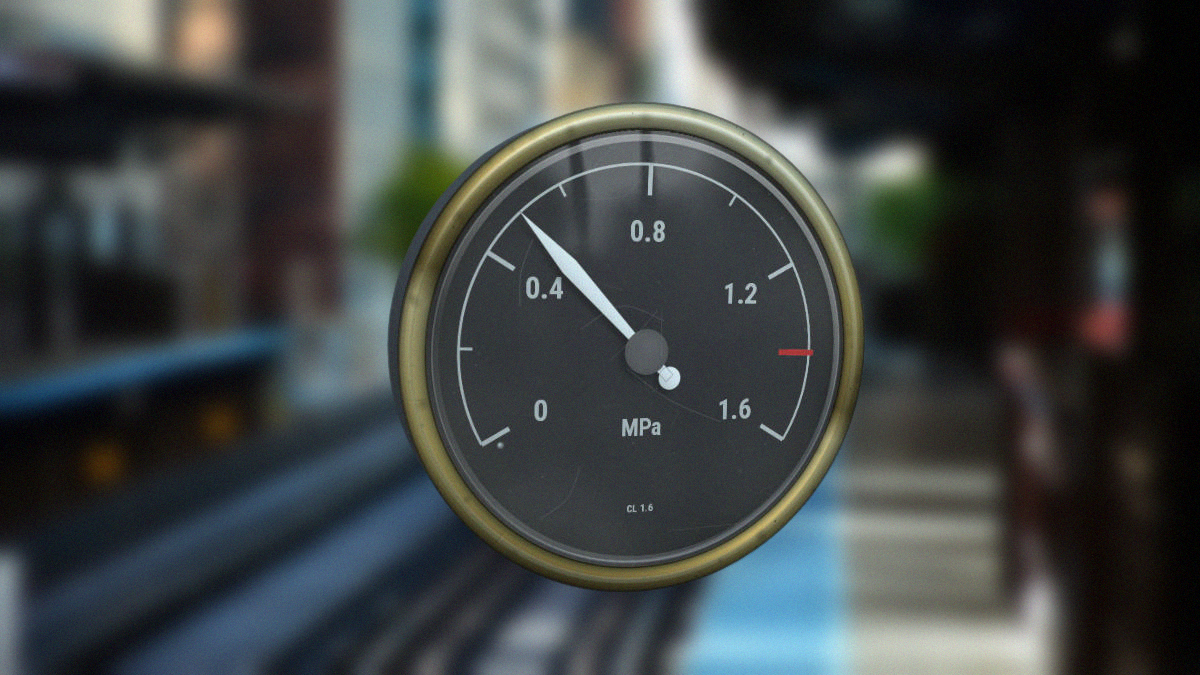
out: 0.5
